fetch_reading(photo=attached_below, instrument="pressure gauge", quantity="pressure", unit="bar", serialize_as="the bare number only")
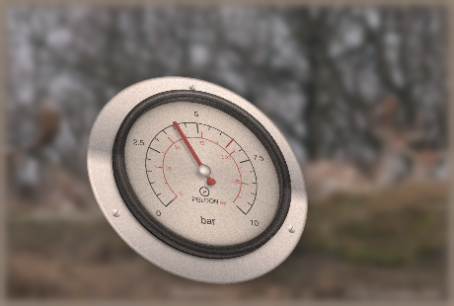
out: 4
